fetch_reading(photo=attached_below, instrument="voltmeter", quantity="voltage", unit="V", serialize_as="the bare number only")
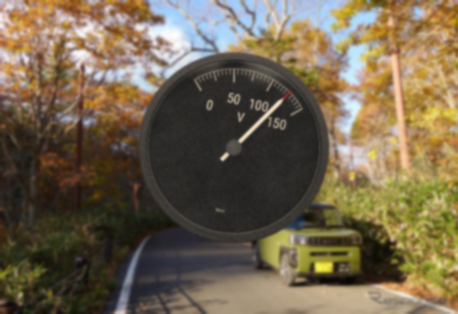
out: 125
